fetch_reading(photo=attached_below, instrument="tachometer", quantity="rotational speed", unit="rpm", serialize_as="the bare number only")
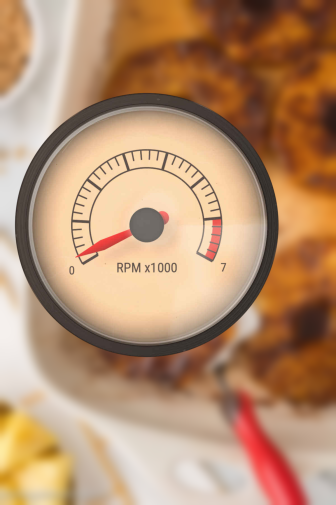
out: 200
